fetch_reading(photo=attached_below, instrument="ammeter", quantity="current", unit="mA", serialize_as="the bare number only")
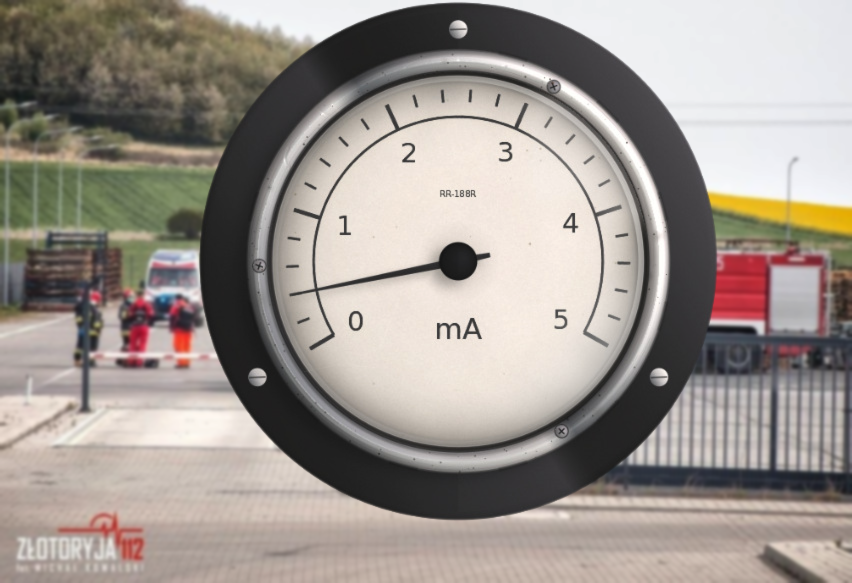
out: 0.4
